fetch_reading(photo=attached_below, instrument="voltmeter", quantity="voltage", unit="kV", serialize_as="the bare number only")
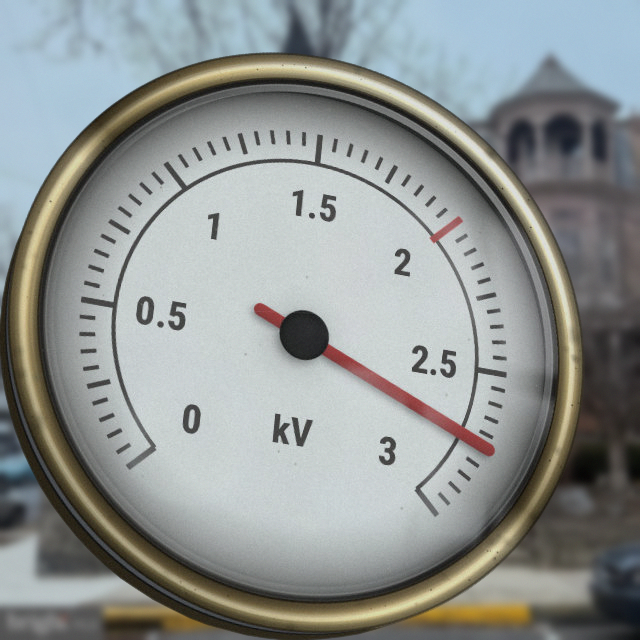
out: 2.75
